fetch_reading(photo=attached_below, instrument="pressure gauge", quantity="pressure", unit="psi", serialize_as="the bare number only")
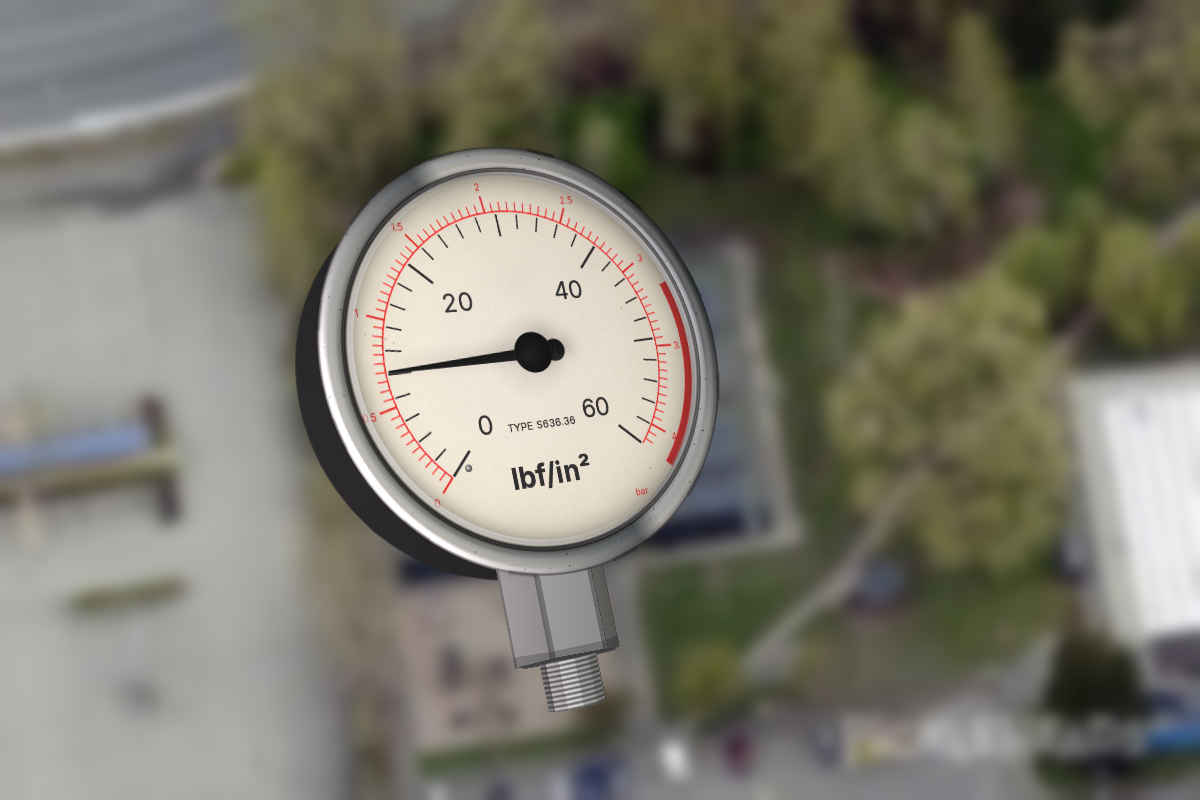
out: 10
